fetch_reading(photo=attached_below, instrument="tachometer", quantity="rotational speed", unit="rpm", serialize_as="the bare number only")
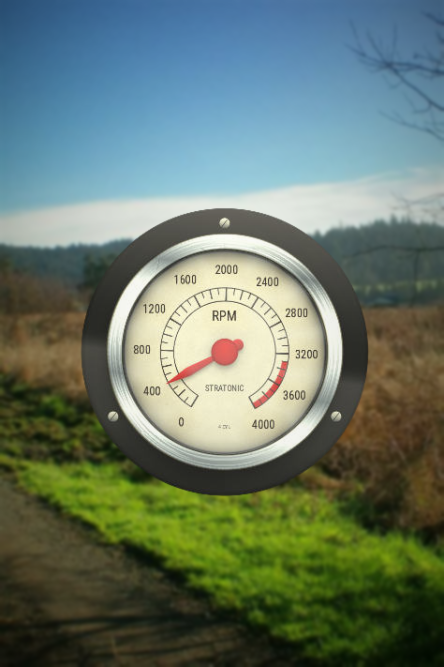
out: 400
